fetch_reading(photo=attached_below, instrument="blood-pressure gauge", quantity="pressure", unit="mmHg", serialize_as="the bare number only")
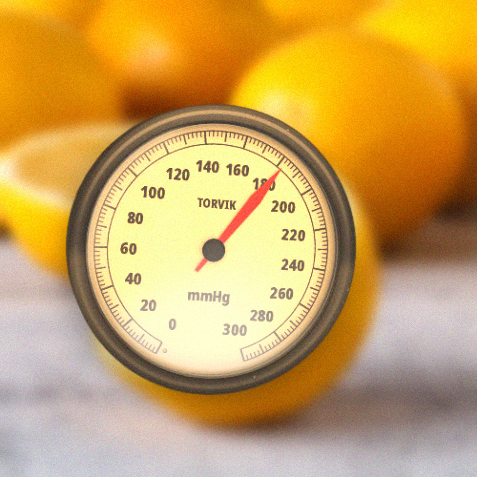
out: 182
